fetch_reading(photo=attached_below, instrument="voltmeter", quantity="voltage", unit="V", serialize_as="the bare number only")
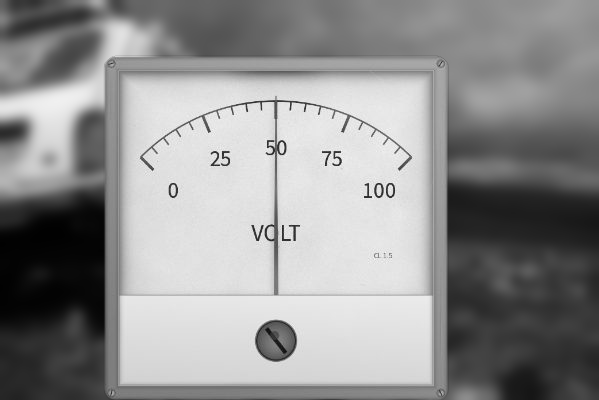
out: 50
